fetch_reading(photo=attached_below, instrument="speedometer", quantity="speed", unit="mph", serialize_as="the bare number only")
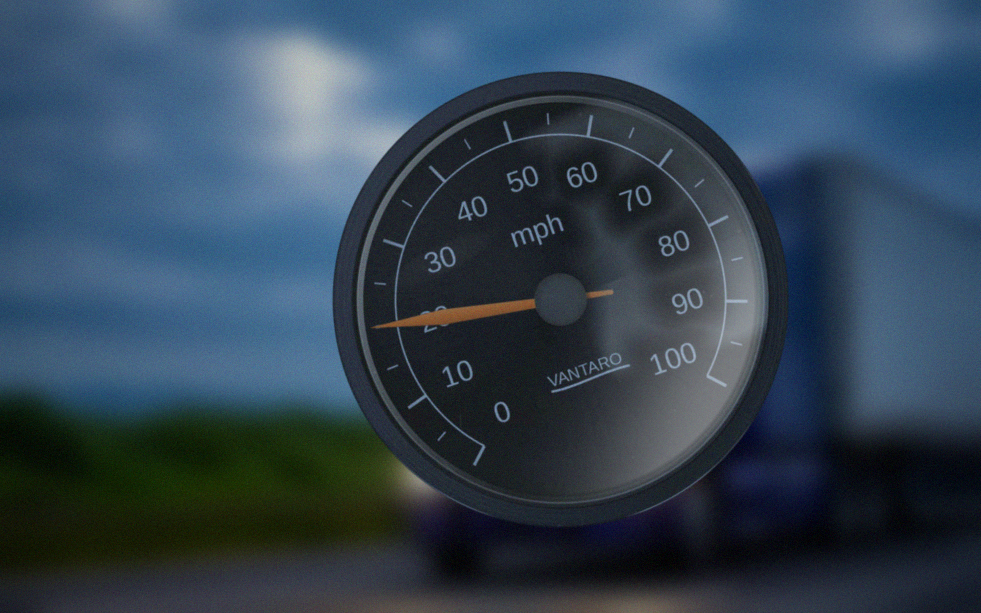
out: 20
